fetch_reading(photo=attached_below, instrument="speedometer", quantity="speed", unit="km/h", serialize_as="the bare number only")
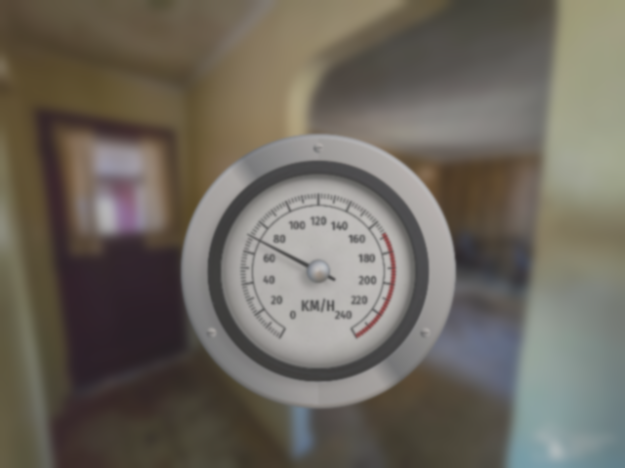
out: 70
